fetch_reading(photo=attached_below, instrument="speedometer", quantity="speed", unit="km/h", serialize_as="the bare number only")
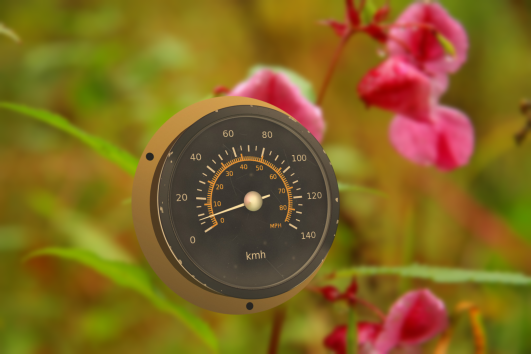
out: 7.5
